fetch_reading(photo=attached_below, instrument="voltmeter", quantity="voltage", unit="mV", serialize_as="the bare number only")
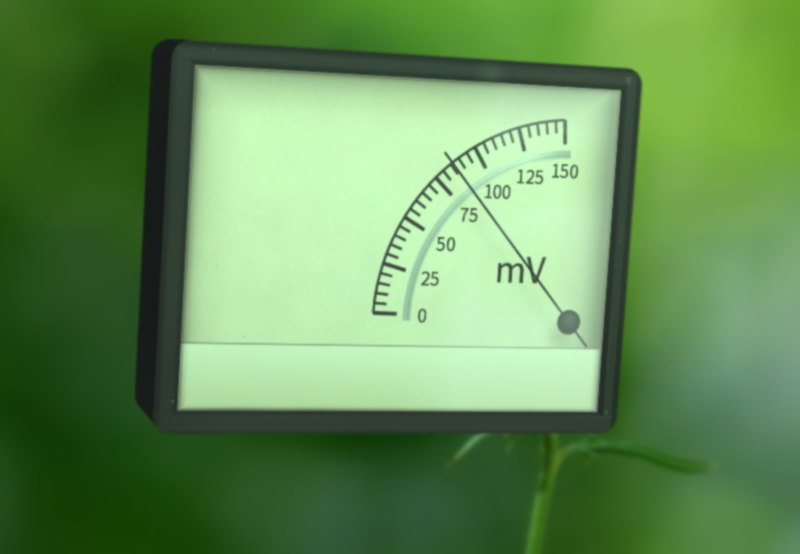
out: 85
